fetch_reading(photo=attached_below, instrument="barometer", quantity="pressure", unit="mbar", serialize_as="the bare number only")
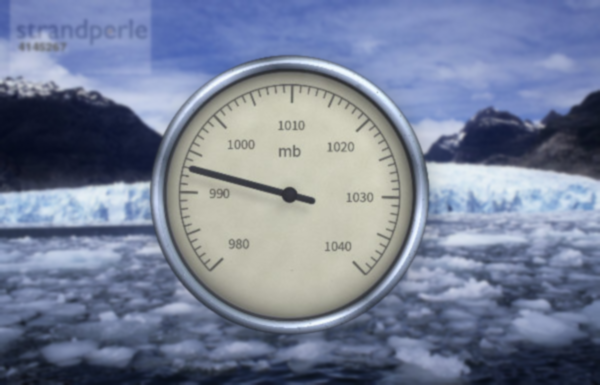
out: 993
